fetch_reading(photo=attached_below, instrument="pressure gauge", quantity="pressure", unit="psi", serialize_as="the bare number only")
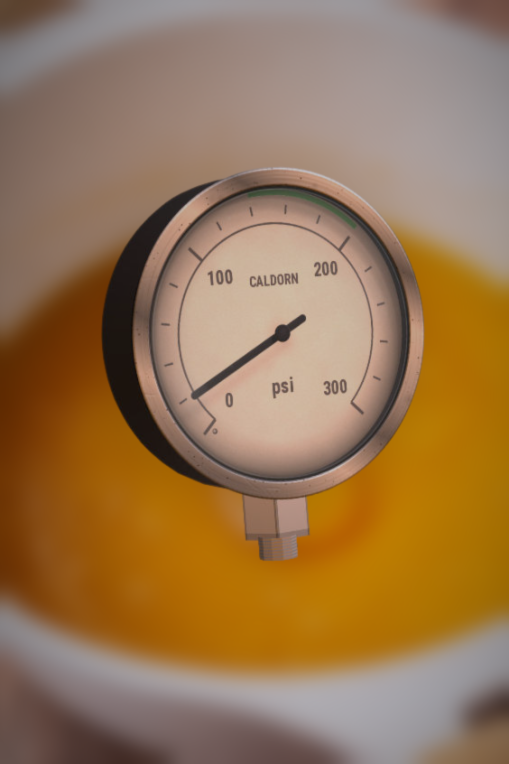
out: 20
